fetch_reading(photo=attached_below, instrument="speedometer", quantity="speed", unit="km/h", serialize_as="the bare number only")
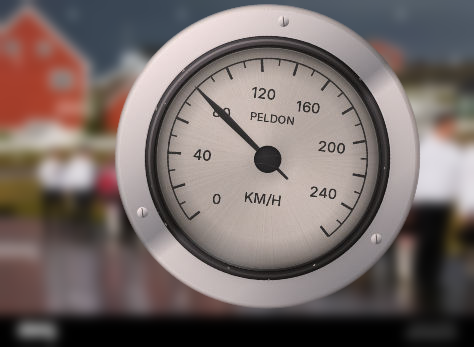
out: 80
